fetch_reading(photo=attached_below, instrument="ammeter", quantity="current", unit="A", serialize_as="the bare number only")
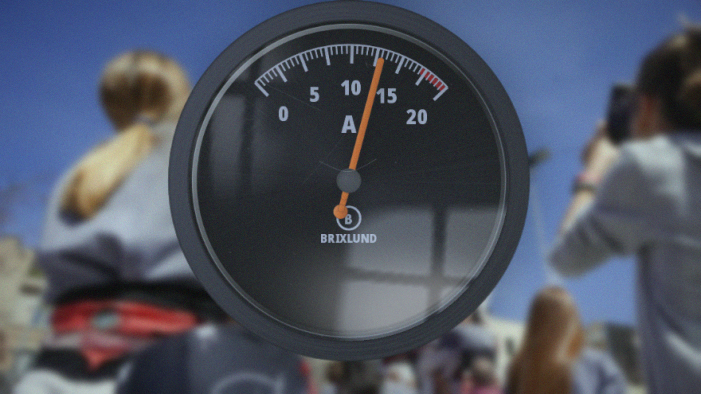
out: 13
